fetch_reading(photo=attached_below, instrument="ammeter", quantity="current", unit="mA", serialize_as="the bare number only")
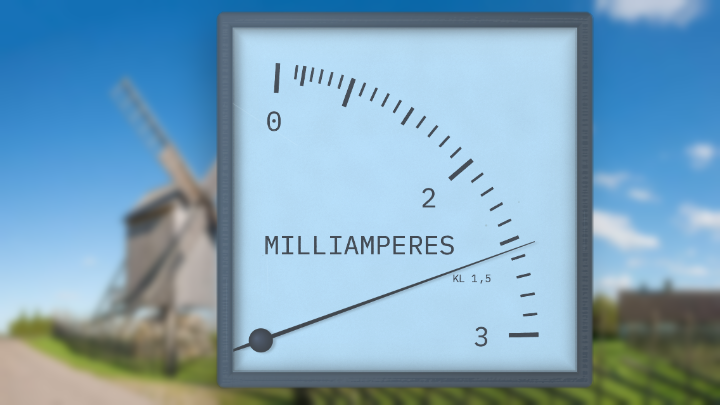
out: 2.55
